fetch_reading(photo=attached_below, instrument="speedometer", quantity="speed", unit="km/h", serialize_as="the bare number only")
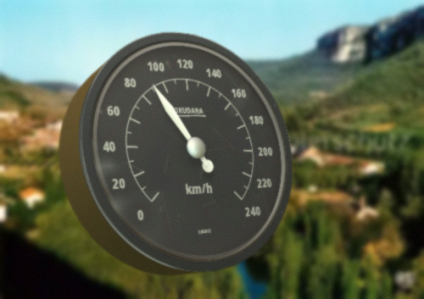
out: 90
